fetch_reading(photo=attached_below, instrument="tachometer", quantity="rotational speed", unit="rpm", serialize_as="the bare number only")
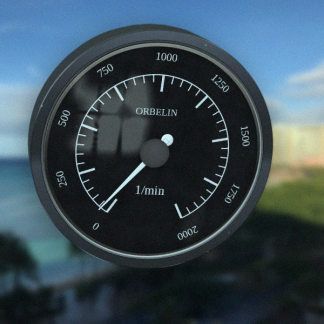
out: 50
